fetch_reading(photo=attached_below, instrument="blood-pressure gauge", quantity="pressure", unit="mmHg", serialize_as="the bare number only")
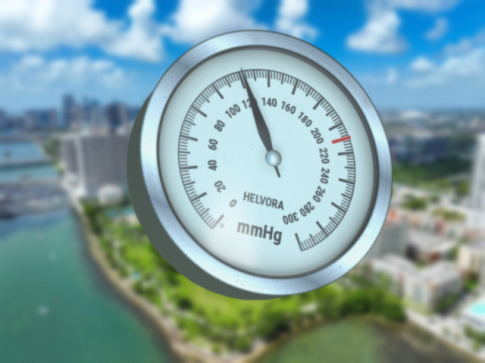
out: 120
